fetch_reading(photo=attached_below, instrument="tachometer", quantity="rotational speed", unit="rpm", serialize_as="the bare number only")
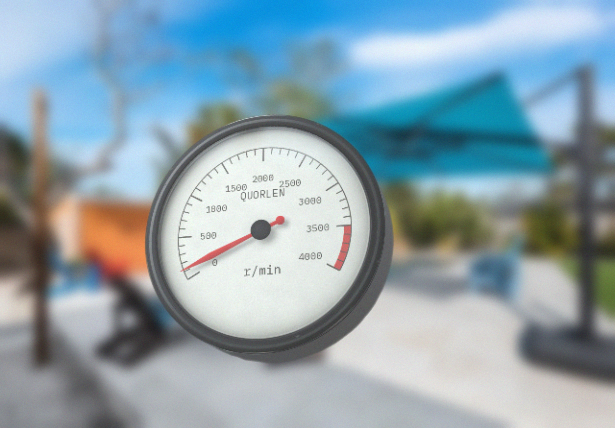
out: 100
